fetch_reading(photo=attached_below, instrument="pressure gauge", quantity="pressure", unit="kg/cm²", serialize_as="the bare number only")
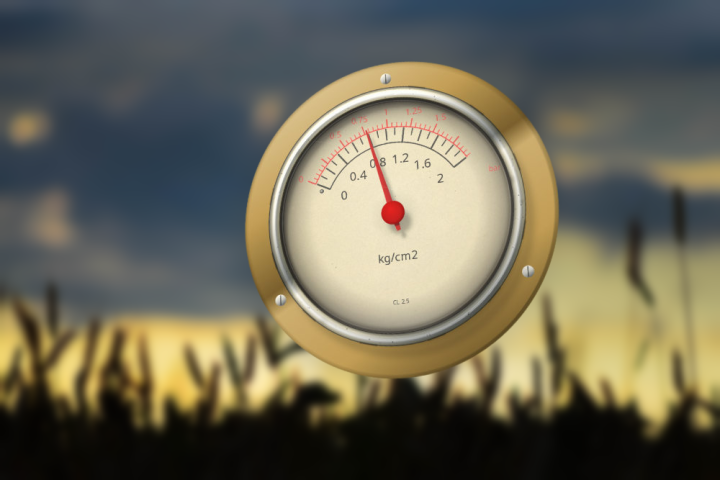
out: 0.8
